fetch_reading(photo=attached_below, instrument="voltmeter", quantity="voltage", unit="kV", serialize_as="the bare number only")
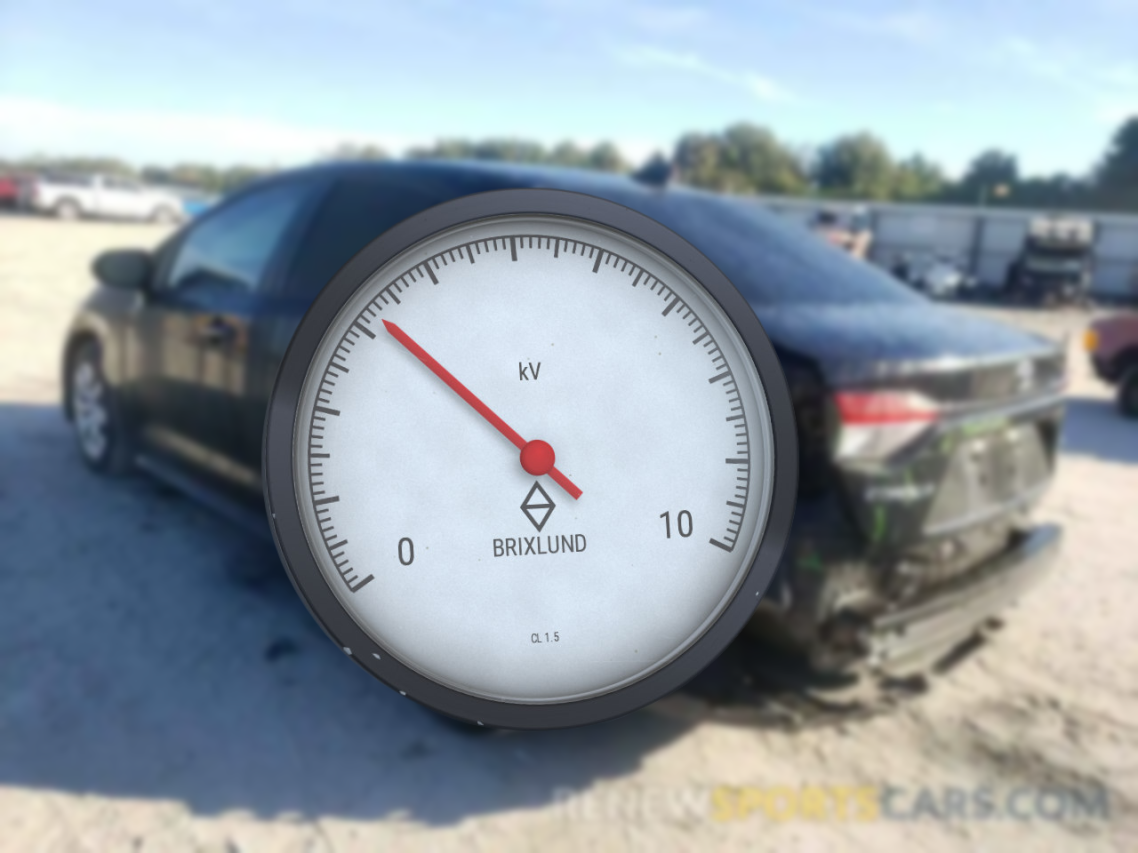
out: 3.2
